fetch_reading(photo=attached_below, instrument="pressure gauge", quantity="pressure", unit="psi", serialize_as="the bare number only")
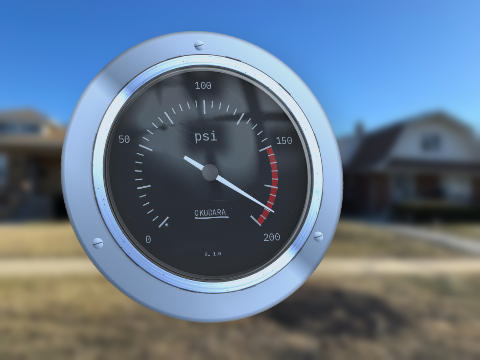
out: 190
